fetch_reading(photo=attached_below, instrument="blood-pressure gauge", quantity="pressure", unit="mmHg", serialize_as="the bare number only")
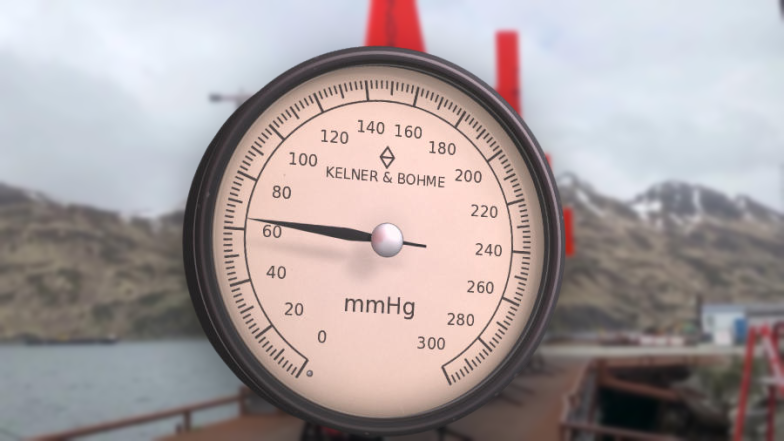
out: 64
